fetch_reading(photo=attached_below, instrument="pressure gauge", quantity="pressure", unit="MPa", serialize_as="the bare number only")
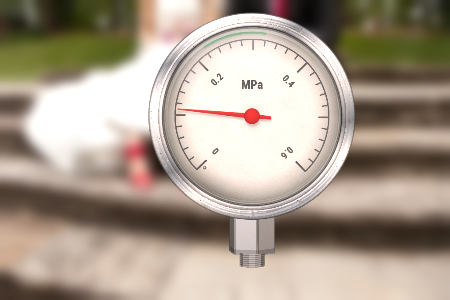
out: 0.11
